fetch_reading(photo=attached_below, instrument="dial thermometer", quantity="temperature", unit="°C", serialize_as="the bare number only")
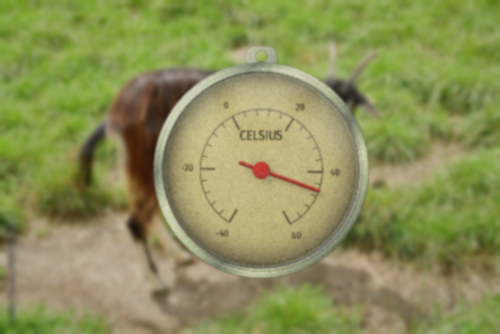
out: 46
